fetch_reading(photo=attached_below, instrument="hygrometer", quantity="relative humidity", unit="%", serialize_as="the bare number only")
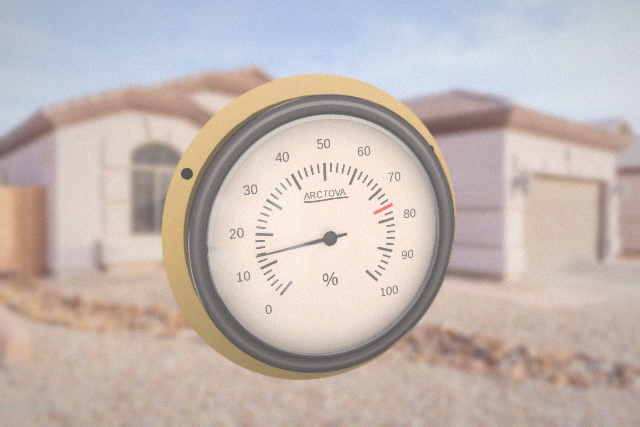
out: 14
